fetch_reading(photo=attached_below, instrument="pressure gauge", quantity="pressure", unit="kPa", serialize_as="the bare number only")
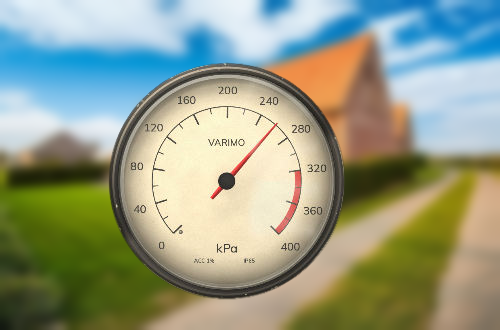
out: 260
